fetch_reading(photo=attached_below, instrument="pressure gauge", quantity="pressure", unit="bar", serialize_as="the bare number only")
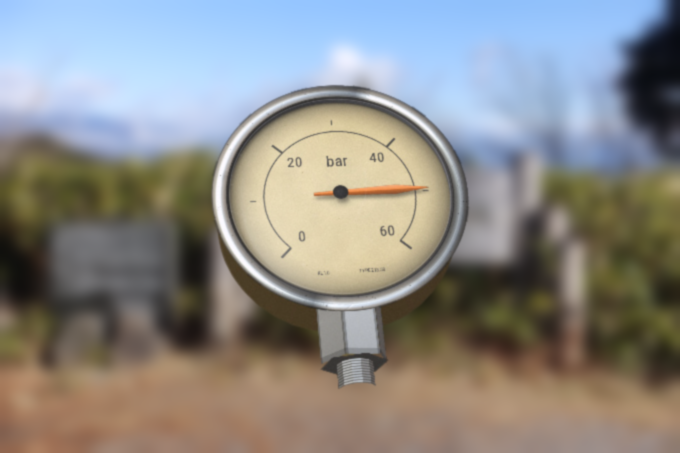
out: 50
